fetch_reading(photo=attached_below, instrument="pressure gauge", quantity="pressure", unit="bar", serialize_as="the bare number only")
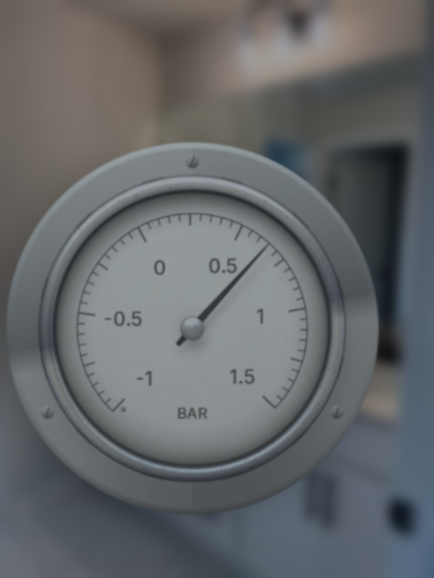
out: 0.65
